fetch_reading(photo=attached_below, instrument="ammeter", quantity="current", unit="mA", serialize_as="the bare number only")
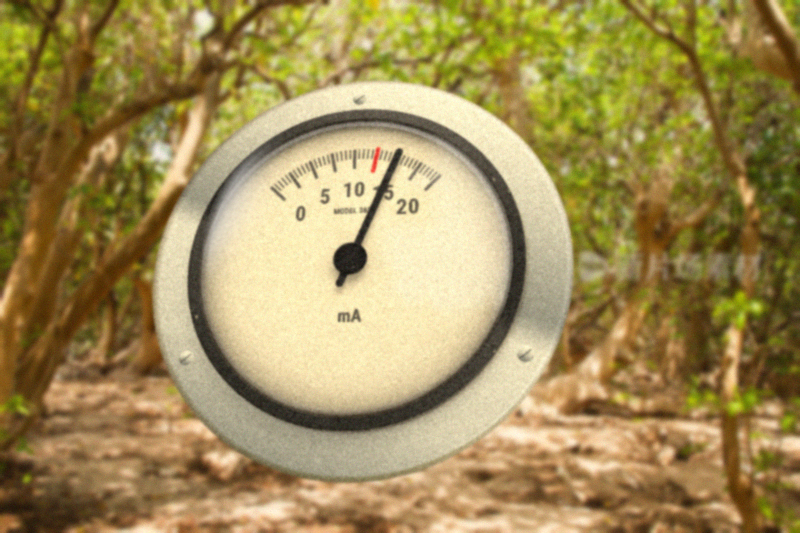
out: 15
